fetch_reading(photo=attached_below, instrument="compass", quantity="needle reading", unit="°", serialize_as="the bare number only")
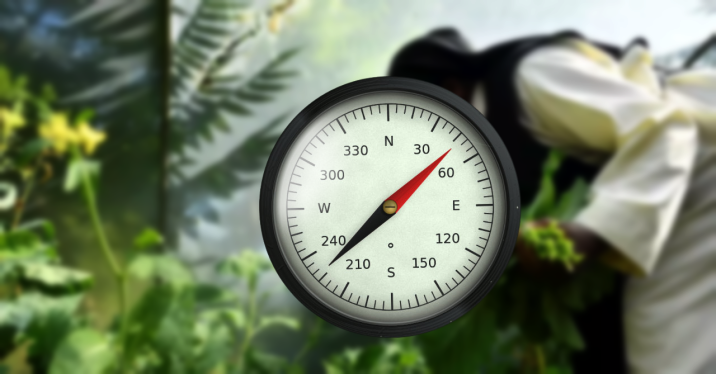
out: 47.5
